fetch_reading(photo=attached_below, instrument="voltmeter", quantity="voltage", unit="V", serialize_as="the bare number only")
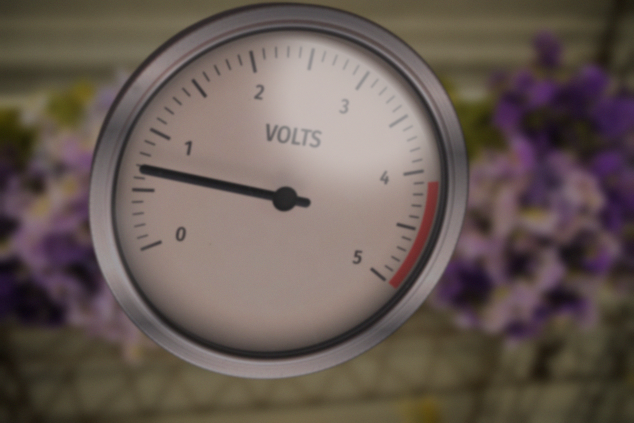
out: 0.7
